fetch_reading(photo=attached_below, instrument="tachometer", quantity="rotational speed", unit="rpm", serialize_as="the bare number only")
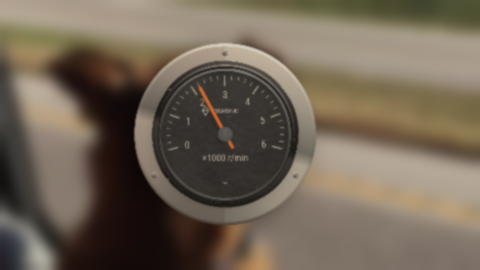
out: 2200
